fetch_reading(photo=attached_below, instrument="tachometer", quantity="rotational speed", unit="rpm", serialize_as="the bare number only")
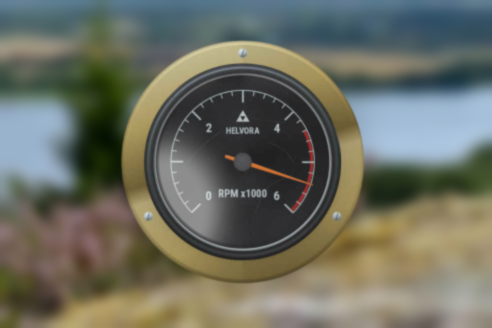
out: 5400
